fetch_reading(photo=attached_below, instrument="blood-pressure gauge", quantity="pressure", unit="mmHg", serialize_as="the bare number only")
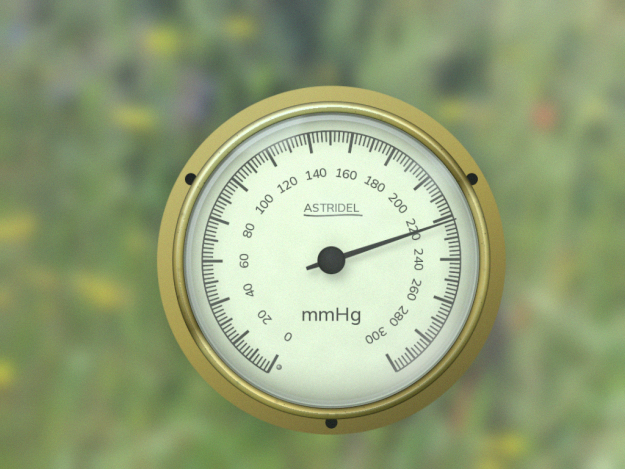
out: 222
